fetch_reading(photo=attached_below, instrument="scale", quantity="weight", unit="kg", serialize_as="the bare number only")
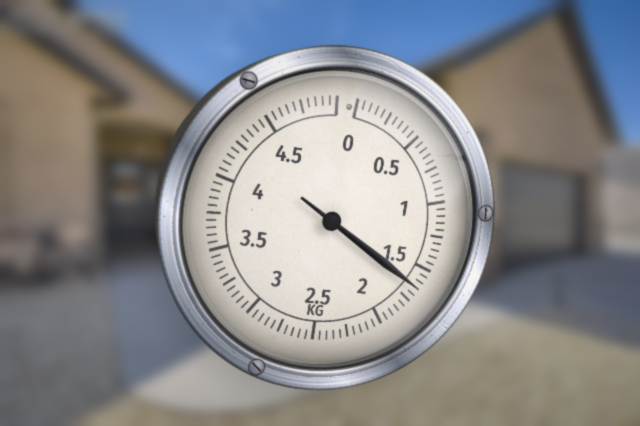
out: 1.65
